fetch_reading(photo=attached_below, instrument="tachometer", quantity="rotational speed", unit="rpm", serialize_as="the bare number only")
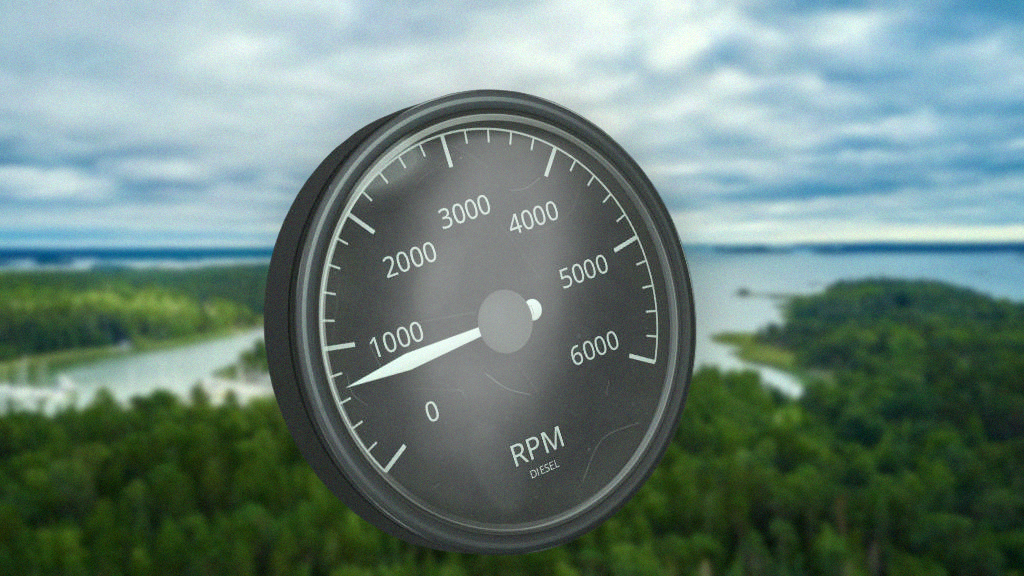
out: 700
